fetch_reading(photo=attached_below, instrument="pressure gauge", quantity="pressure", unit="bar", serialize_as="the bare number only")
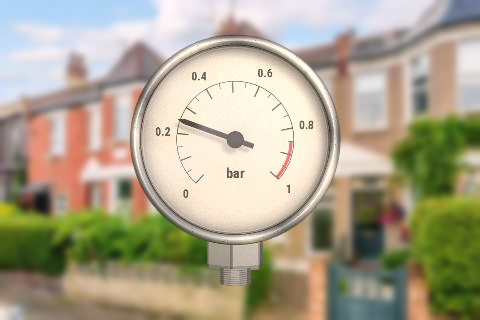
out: 0.25
